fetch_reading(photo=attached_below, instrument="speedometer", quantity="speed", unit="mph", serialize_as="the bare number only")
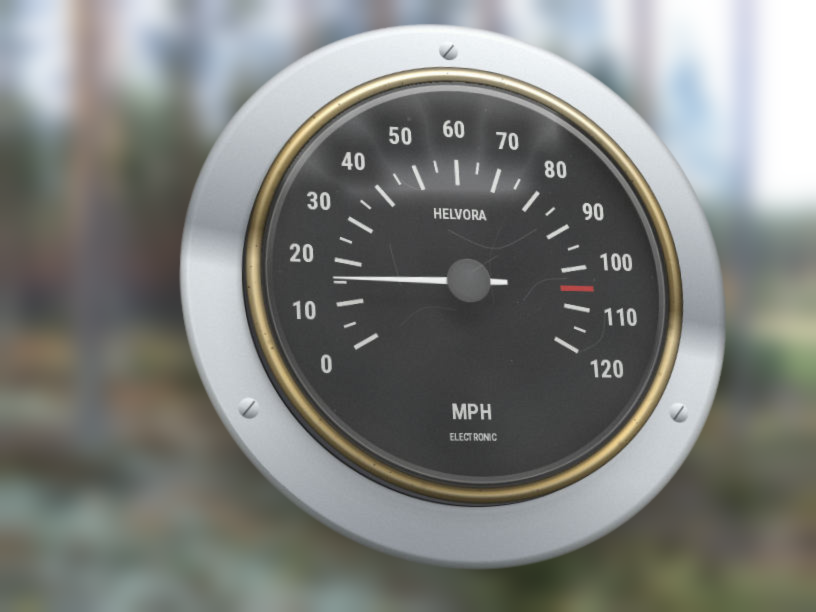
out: 15
